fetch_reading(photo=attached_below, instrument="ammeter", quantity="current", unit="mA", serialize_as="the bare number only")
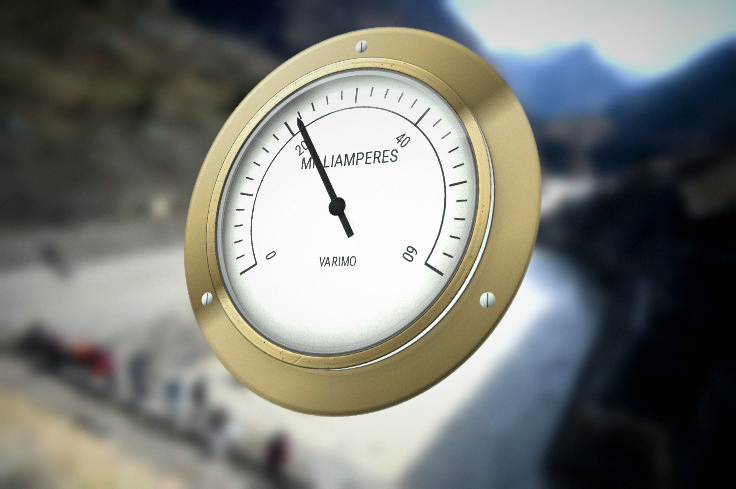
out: 22
